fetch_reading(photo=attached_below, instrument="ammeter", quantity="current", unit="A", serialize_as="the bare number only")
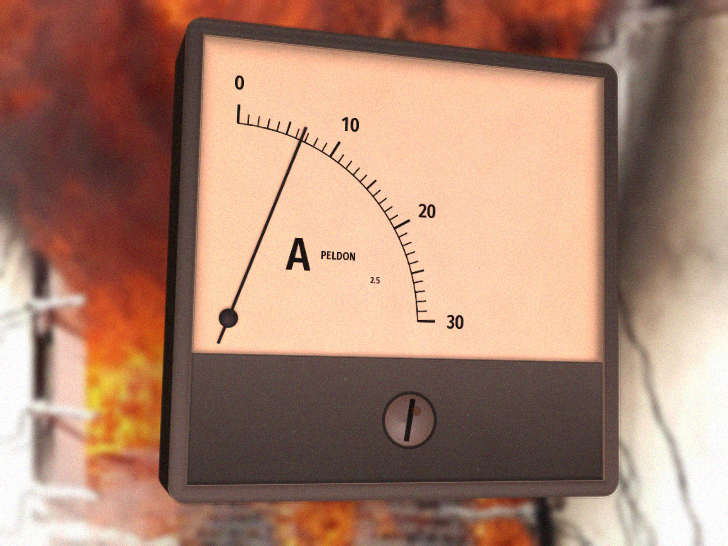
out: 6.5
